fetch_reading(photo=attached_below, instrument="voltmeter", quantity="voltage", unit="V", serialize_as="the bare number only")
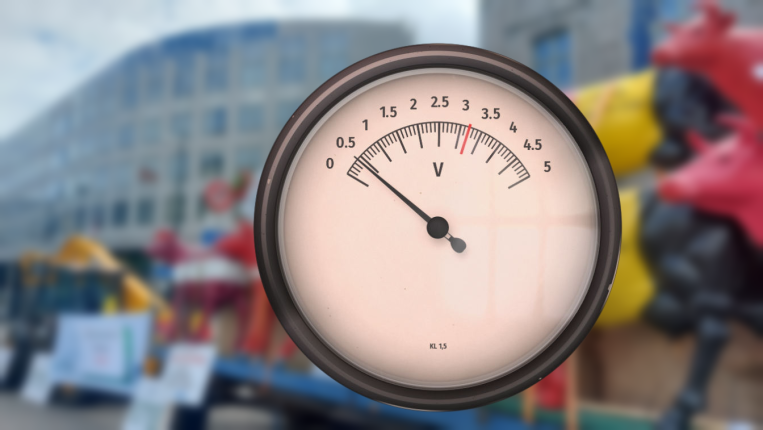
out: 0.4
